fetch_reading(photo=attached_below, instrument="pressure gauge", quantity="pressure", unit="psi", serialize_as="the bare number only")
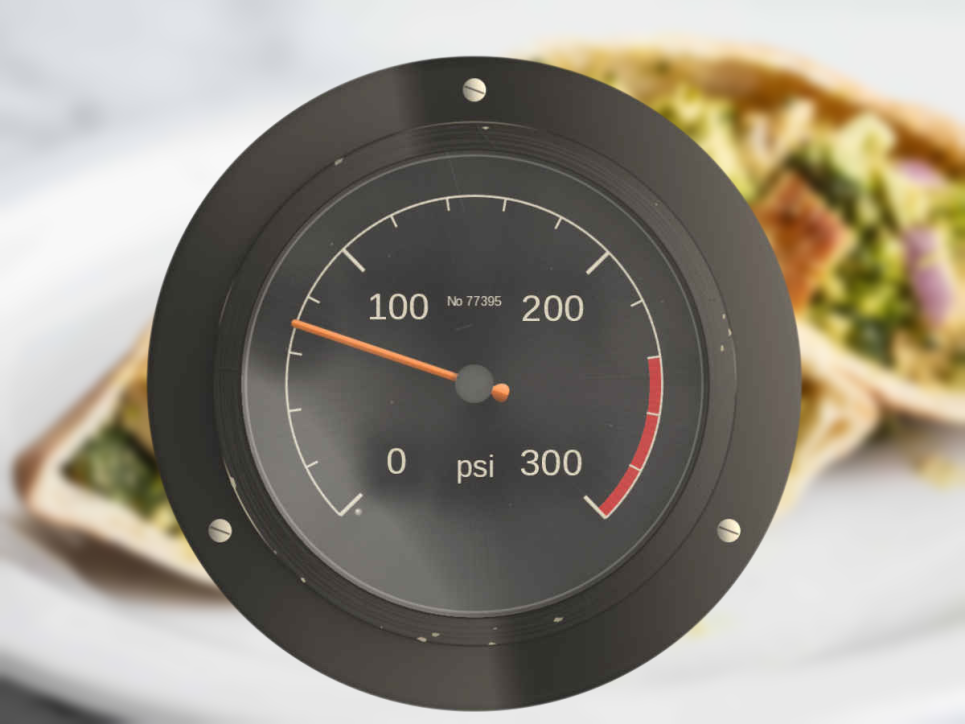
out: 70
